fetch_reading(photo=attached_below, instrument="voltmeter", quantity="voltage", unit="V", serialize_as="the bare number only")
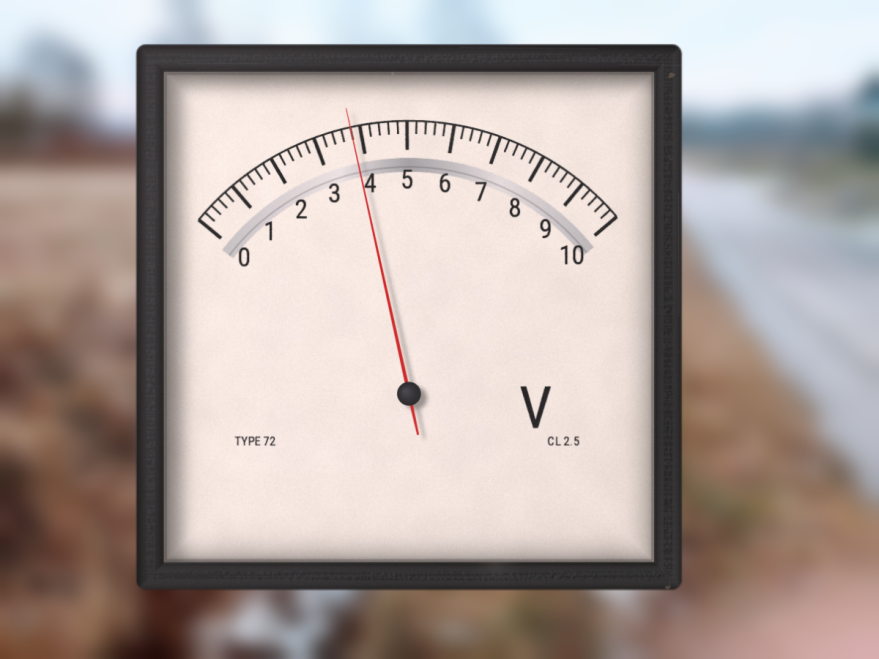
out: 3.8
